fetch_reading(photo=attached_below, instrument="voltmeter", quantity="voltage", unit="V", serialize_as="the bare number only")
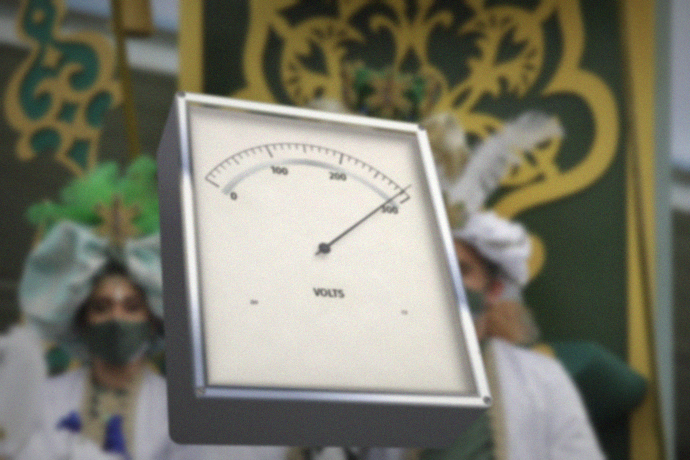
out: 290
